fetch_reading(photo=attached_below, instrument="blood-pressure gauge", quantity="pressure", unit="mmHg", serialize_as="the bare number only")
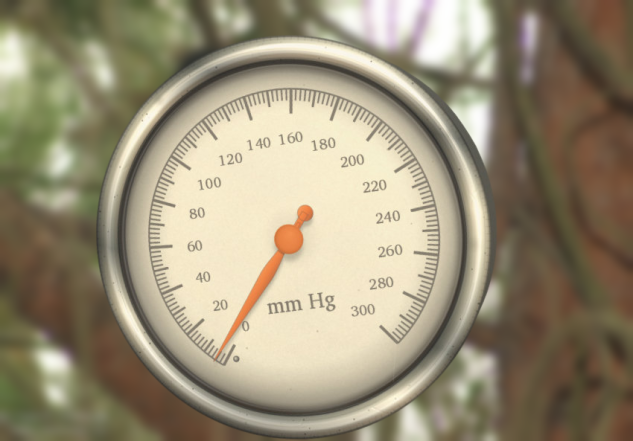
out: 4
